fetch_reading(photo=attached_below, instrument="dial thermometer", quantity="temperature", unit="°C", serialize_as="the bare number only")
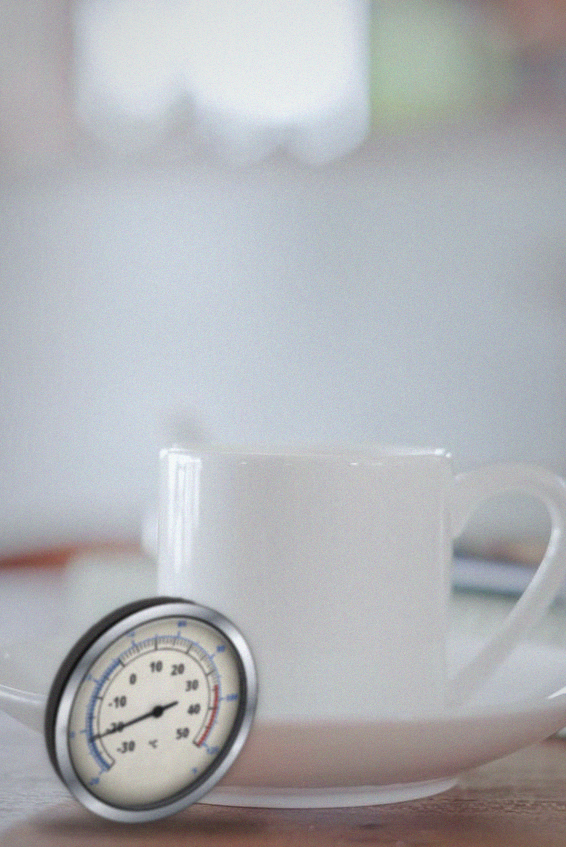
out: -20
